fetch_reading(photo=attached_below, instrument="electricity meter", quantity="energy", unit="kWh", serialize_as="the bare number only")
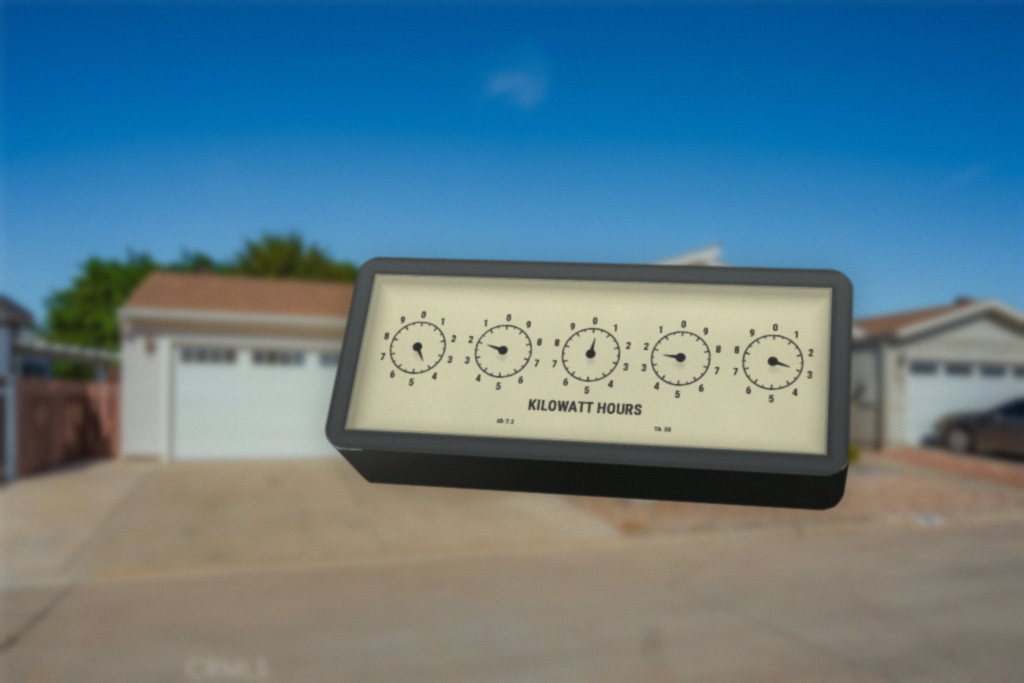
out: 42023
